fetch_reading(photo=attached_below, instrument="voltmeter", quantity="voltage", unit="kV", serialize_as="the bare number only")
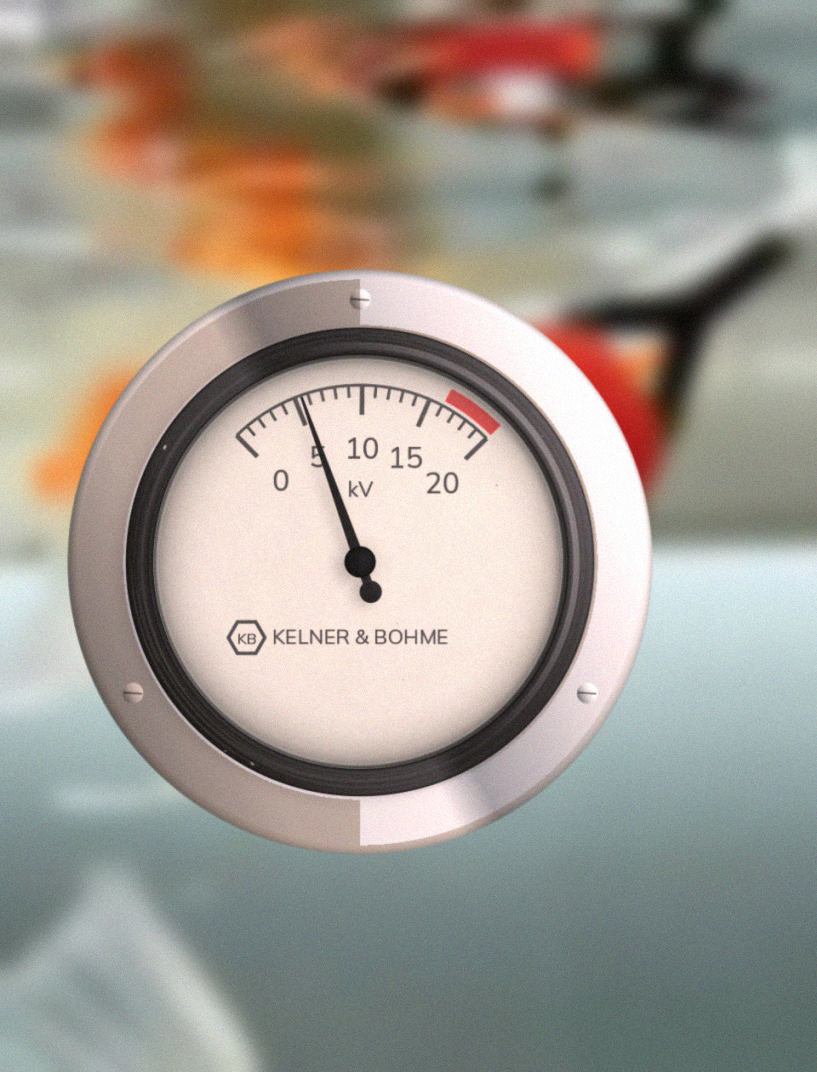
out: 5.5
